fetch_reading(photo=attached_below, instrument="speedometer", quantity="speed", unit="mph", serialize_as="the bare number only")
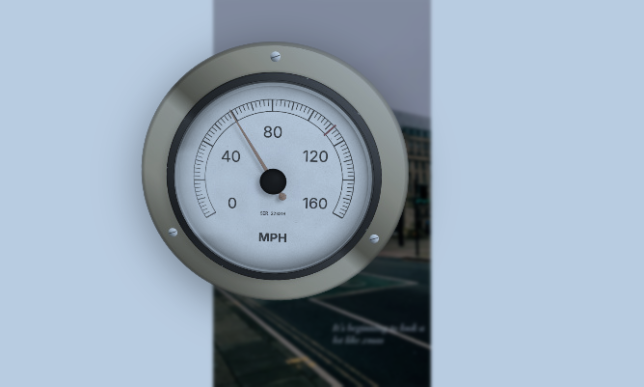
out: 60
